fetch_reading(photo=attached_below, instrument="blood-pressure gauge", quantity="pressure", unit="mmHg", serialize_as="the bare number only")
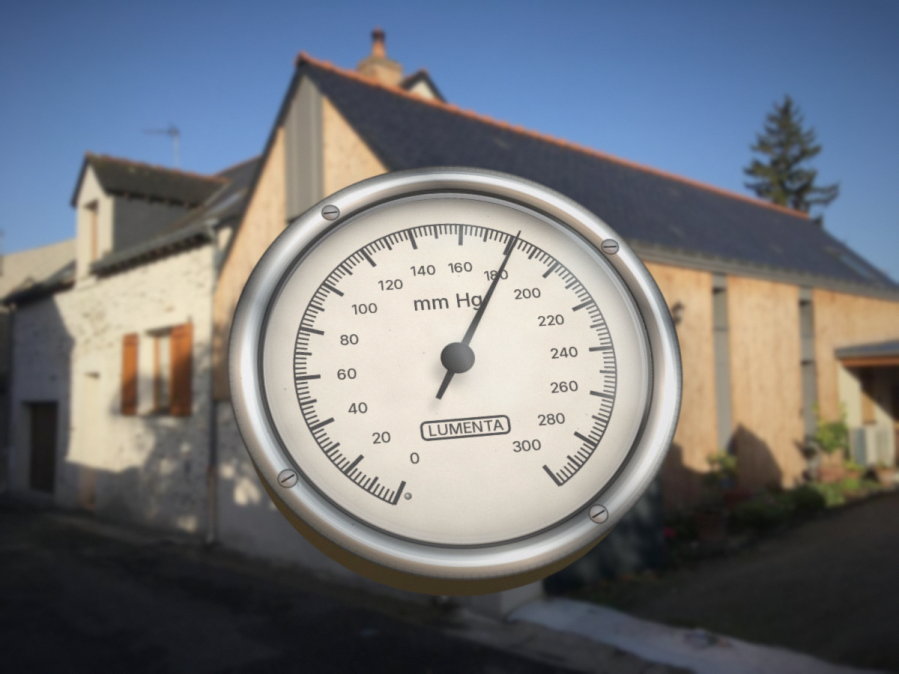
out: 182
